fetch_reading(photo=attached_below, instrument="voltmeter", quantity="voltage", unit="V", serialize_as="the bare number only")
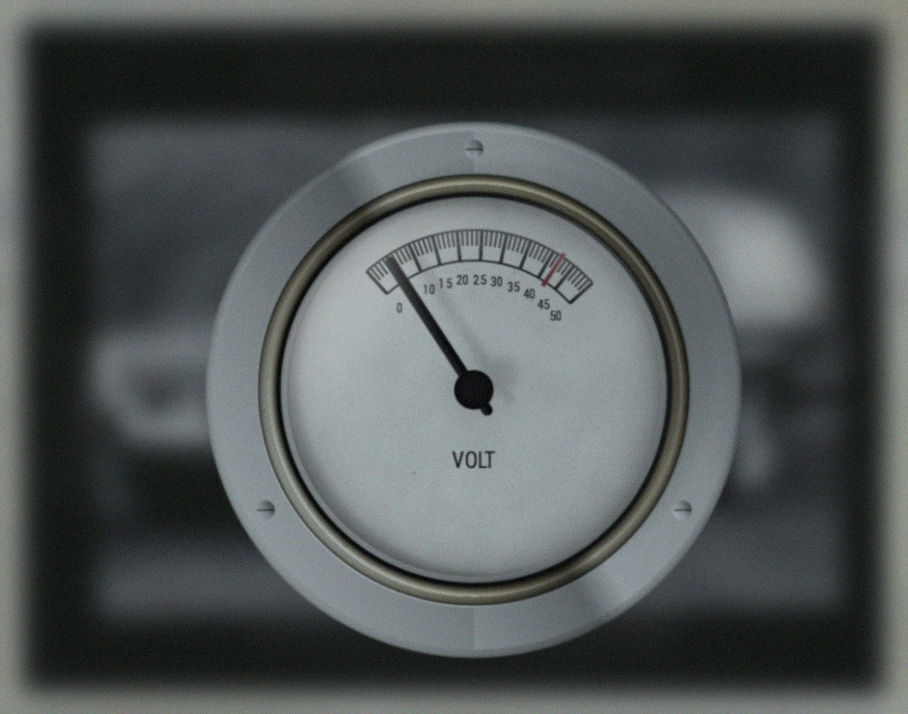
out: 5
